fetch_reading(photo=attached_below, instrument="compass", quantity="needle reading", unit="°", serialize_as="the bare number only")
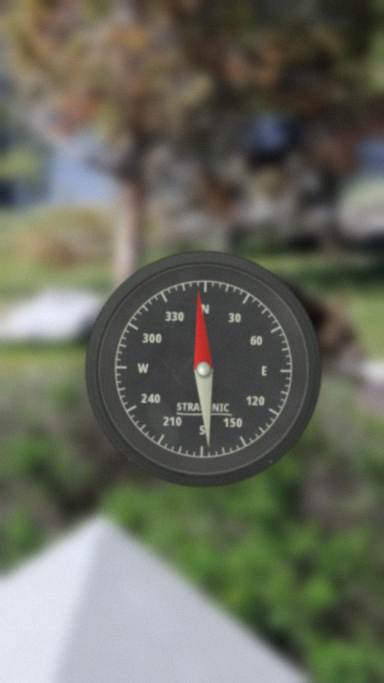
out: 355
